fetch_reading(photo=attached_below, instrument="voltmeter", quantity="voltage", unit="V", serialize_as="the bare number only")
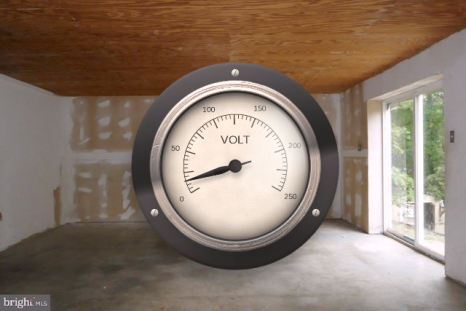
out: 15
